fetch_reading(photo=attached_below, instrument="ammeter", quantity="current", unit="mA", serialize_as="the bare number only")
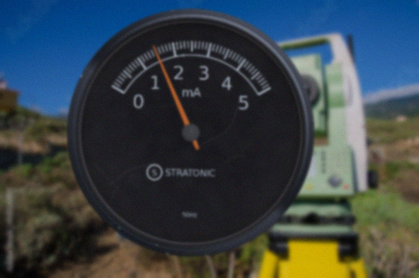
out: 1.5
